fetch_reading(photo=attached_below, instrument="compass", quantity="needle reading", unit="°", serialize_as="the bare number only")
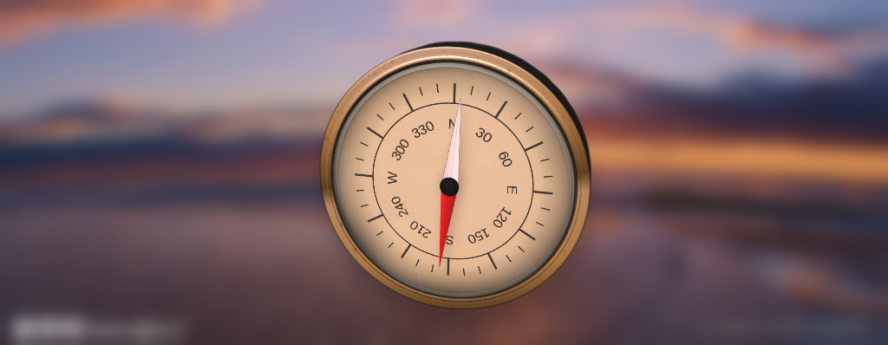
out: 185
